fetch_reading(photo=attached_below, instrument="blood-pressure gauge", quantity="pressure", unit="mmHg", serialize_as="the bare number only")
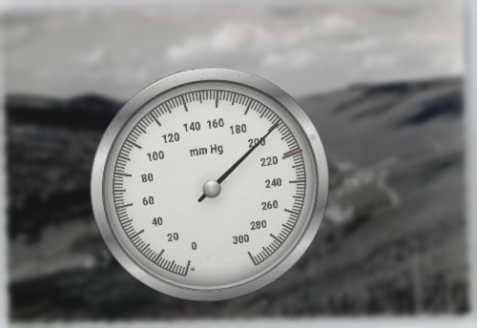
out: 200
